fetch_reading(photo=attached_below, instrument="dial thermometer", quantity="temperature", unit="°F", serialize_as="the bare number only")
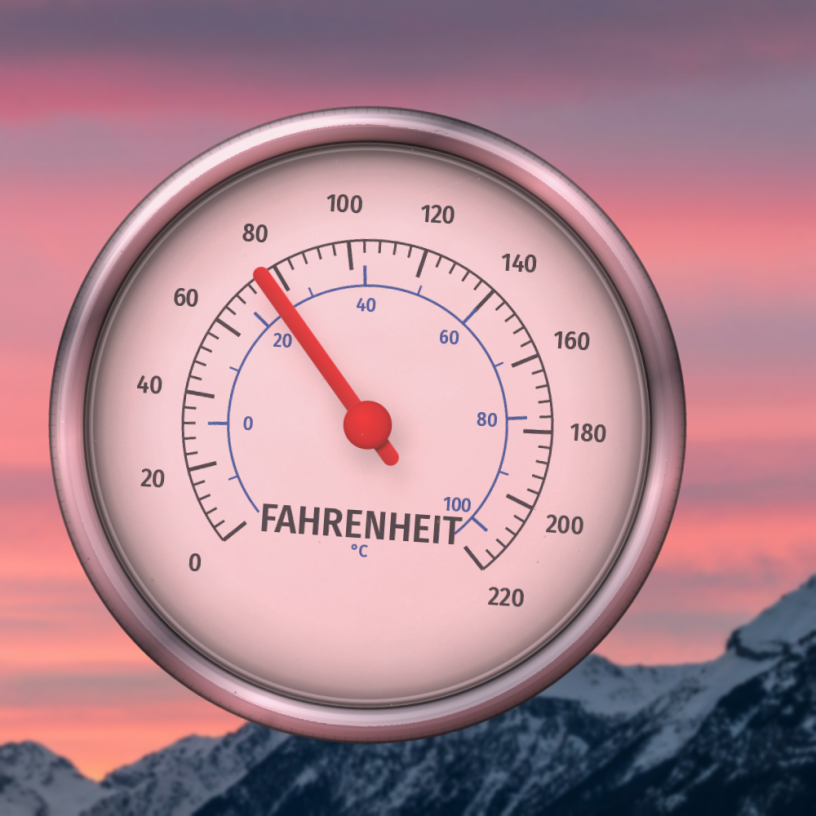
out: 76
